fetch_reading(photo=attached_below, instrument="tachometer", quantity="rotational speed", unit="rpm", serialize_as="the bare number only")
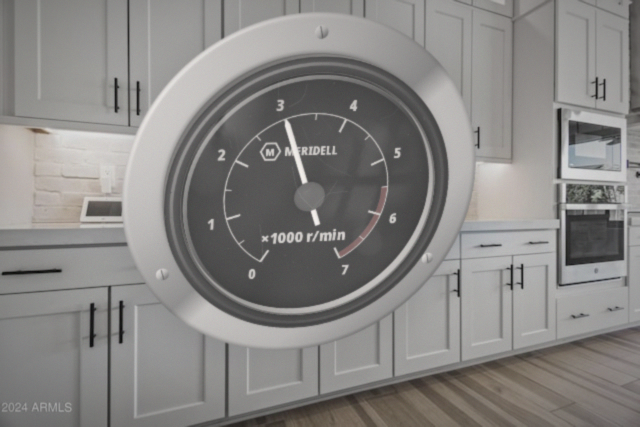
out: 3000
